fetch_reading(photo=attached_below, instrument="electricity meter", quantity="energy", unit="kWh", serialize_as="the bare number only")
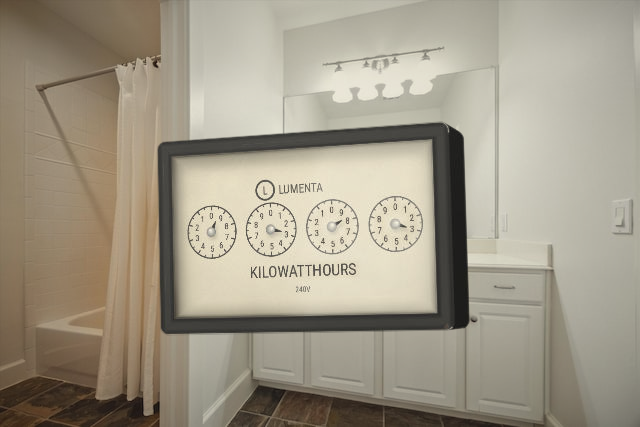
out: 9283
